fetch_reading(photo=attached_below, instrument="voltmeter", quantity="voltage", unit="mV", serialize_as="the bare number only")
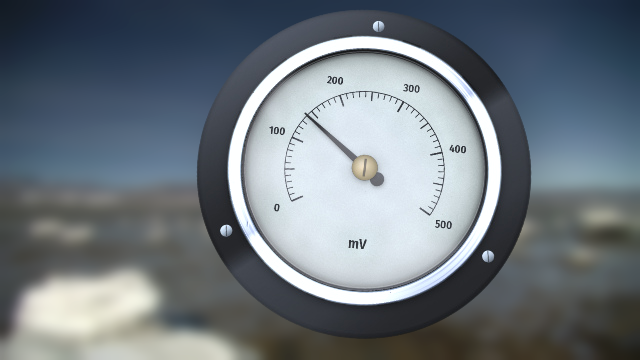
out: 140
